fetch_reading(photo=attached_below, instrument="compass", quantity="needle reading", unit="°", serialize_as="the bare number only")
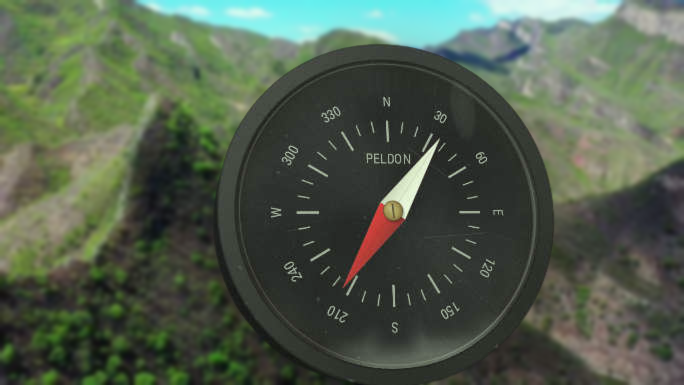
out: 215
